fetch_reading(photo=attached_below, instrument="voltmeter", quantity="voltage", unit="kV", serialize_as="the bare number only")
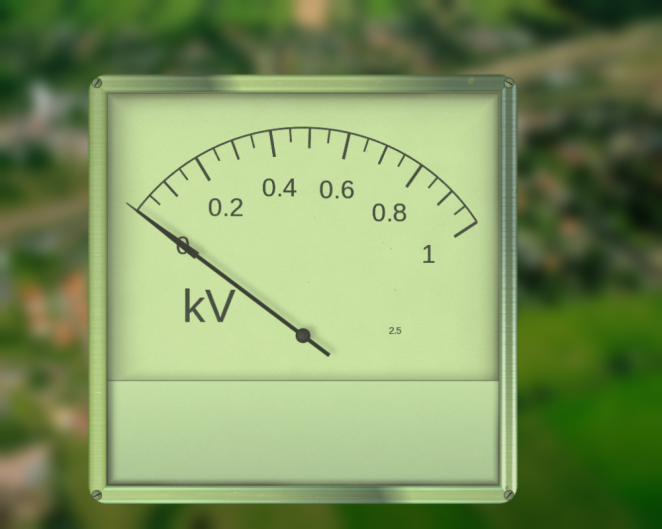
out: 0
